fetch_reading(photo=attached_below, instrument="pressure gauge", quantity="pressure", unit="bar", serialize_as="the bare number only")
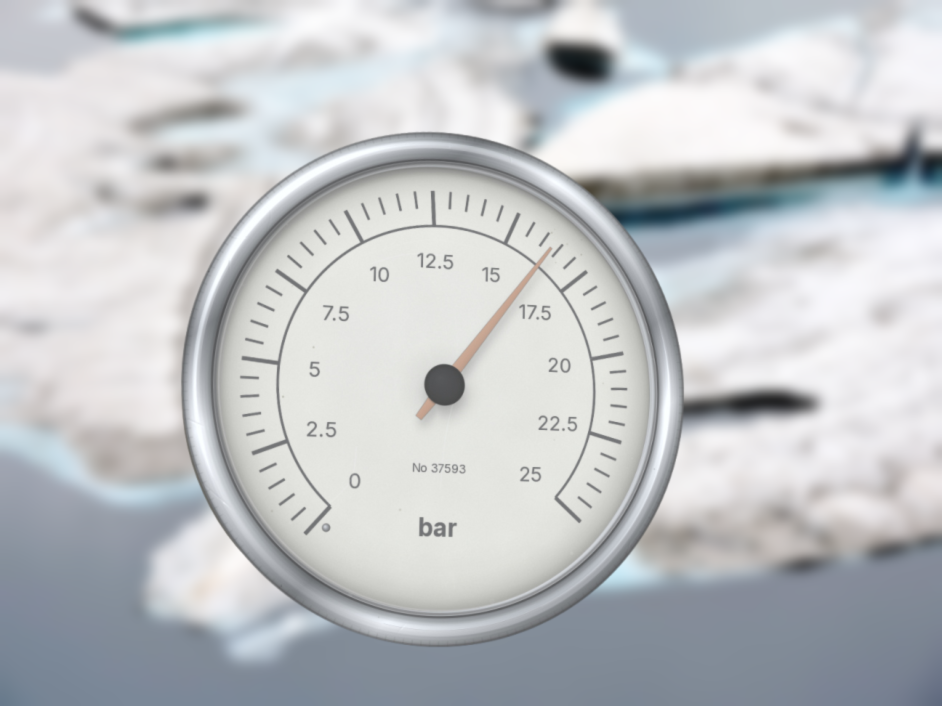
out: 16.25
